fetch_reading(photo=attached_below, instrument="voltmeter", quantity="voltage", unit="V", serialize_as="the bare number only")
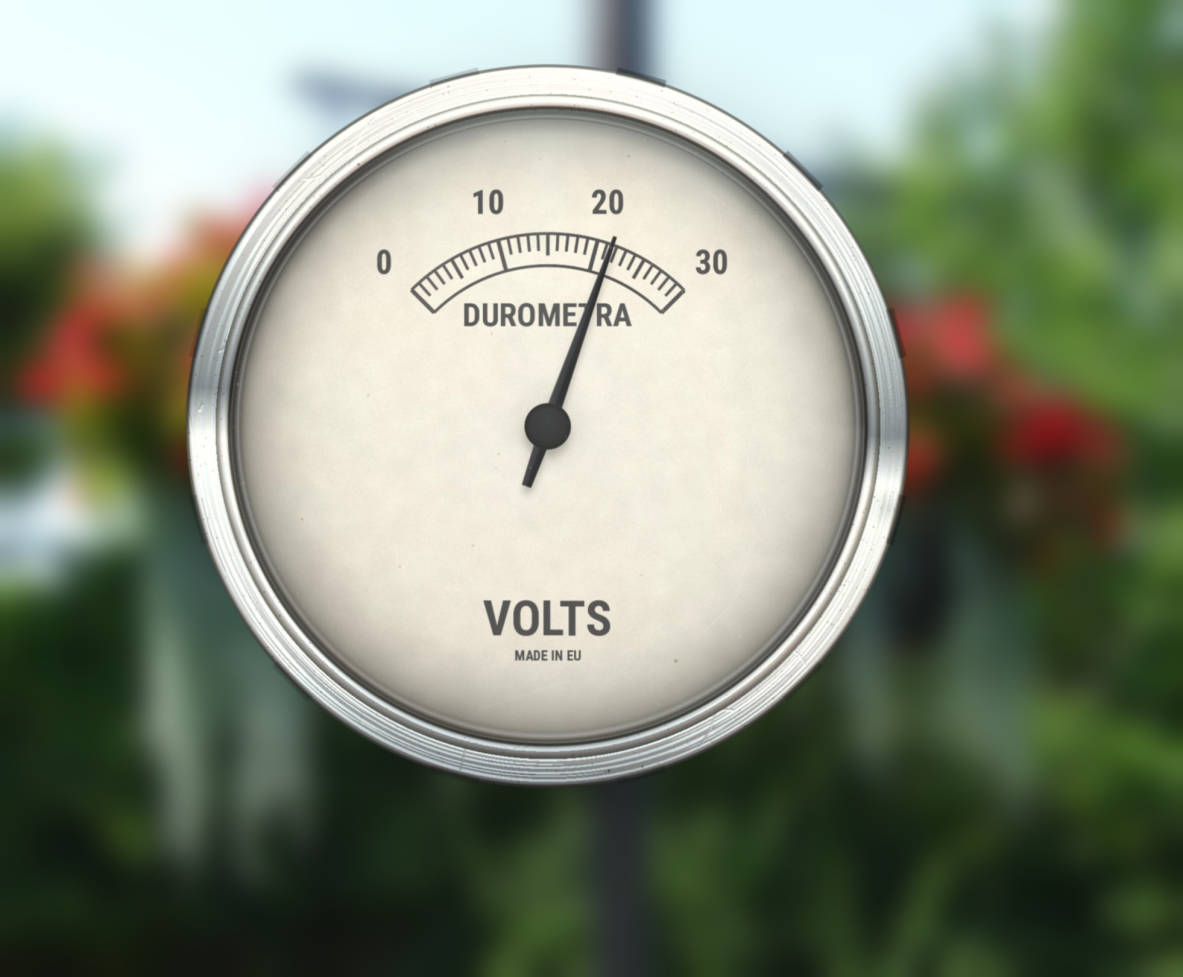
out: 21.5
